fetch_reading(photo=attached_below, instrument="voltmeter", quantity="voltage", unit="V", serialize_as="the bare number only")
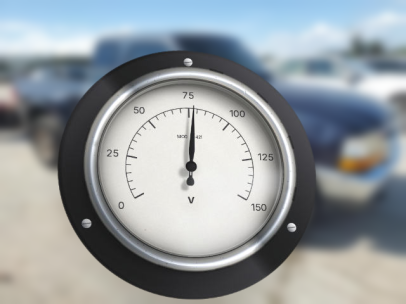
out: 77.5
